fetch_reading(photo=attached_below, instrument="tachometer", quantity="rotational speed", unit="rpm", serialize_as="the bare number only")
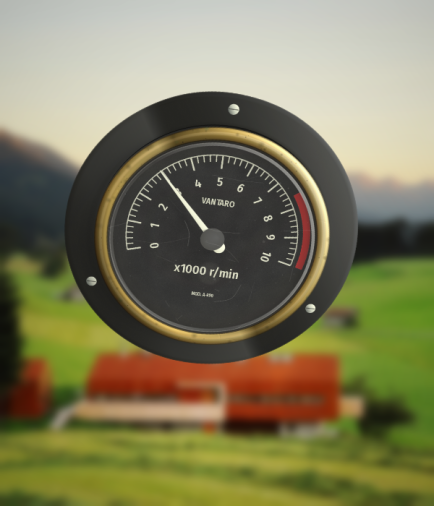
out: 3000
